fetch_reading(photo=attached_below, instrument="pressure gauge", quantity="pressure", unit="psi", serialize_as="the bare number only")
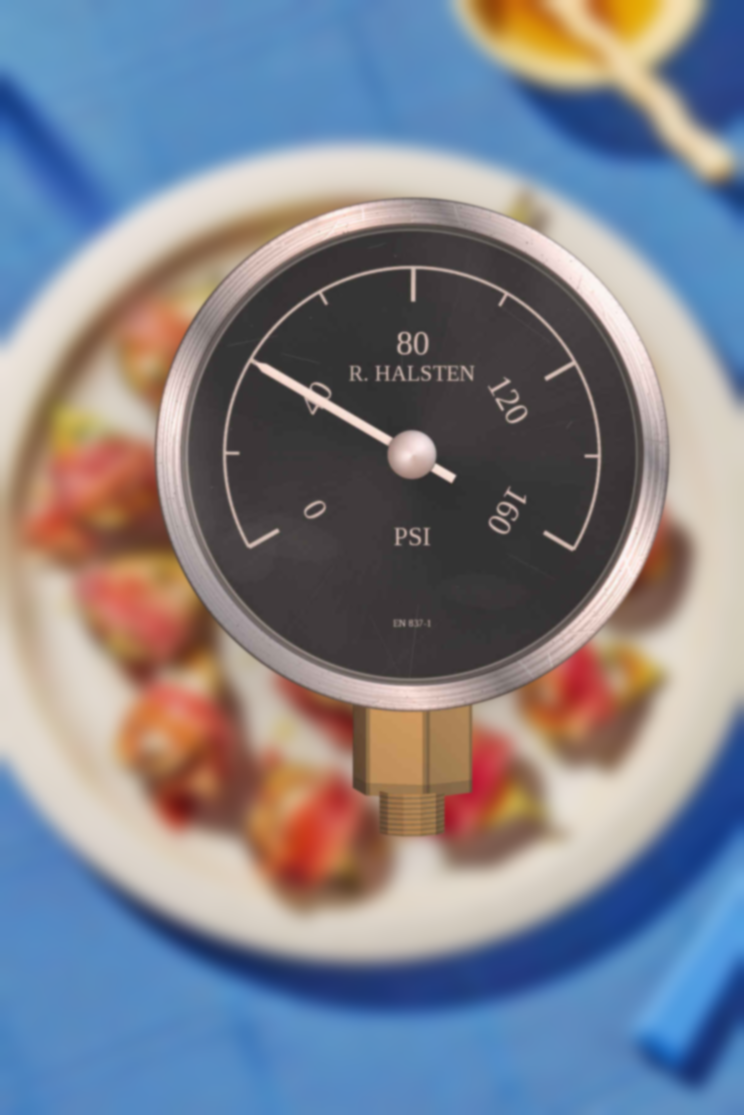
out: 40
